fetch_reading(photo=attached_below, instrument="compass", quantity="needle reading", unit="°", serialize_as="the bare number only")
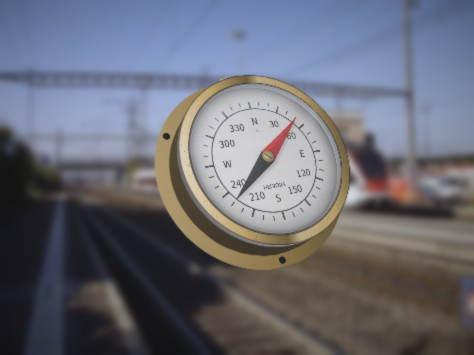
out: 50
